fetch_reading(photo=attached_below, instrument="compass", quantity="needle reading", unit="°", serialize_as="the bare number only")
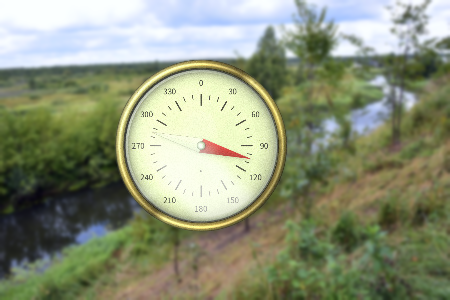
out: 105
